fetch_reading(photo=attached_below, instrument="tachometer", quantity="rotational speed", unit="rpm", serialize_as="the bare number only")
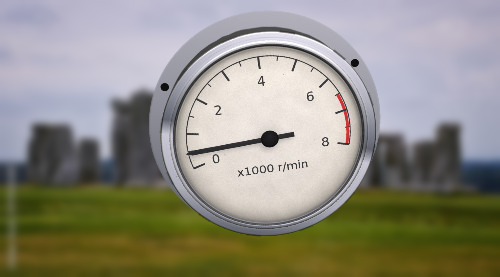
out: 500
